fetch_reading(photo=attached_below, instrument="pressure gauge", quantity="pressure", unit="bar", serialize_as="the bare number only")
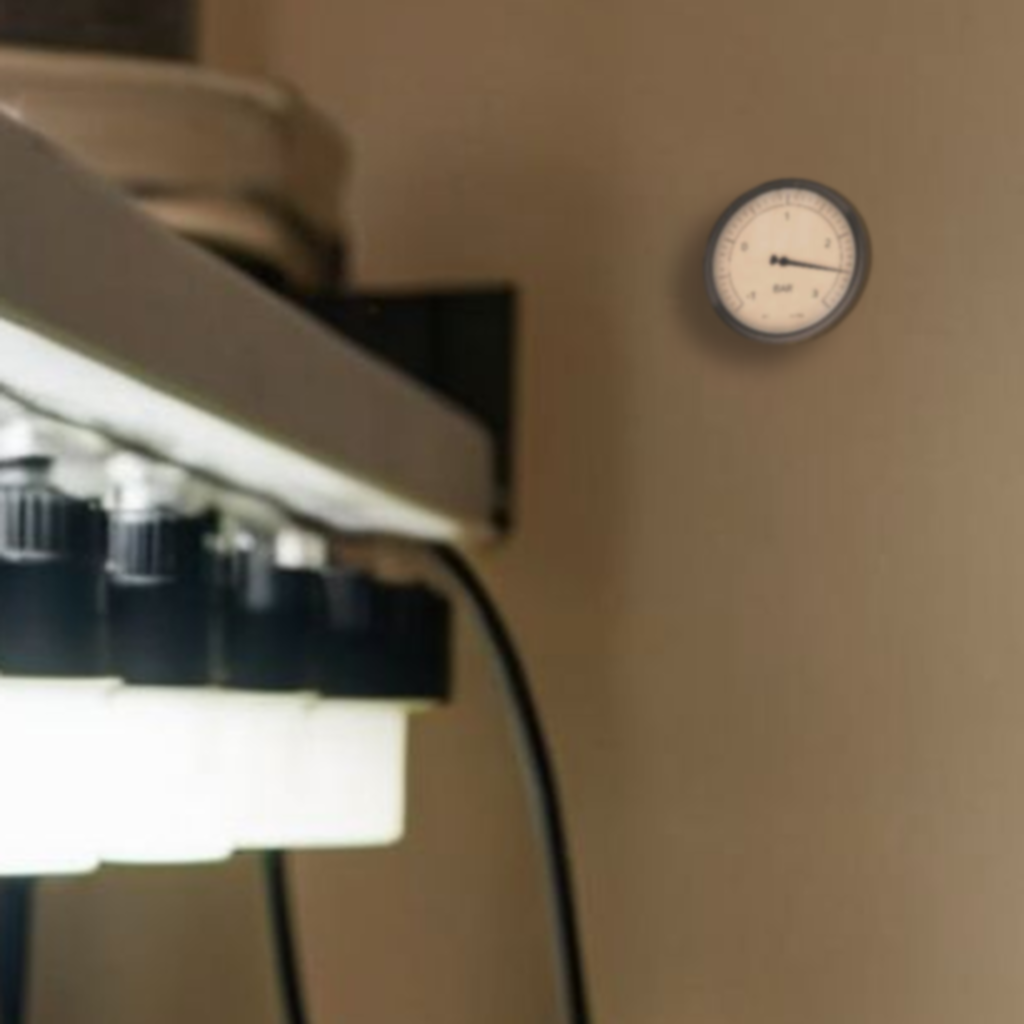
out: 2.5
